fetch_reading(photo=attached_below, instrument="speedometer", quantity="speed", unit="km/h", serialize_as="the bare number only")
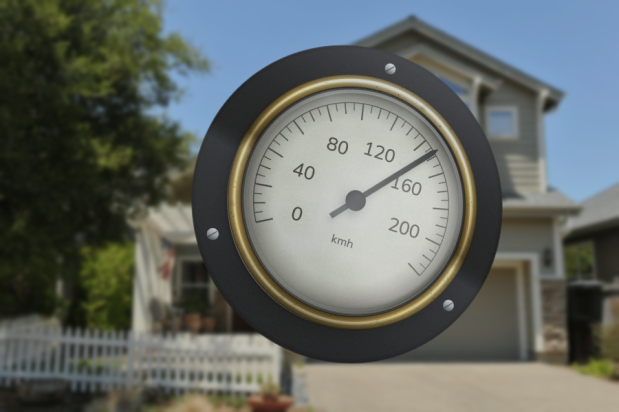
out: 147.5
